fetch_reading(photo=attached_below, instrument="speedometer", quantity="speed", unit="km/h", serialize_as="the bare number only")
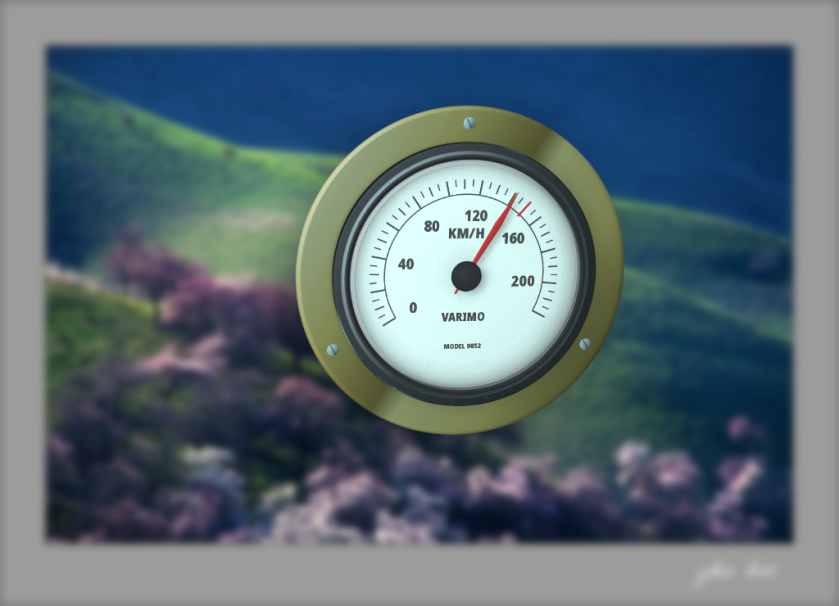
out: 140
